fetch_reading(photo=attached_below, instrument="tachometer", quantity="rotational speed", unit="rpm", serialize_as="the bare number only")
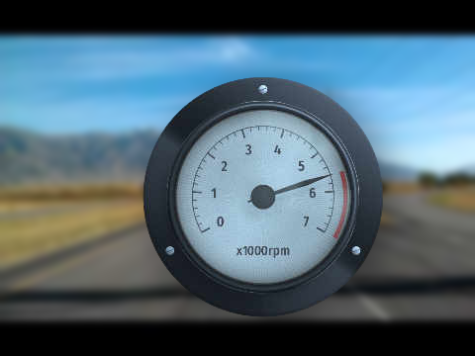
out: 5600
